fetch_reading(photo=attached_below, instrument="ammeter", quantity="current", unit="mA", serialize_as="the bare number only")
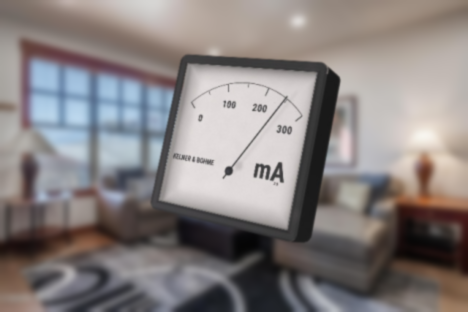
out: 250
